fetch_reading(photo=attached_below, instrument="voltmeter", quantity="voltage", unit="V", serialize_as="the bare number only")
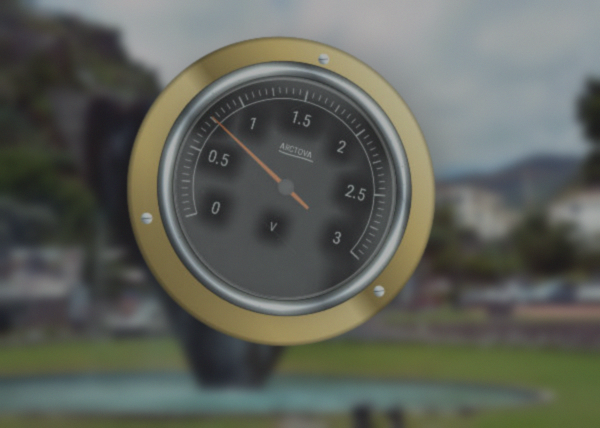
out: 0.75
